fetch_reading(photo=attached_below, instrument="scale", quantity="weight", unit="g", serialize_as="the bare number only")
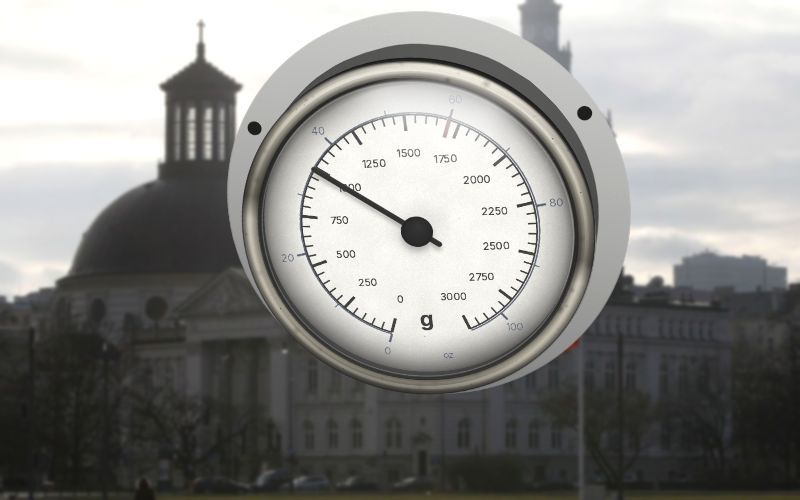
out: 1000
